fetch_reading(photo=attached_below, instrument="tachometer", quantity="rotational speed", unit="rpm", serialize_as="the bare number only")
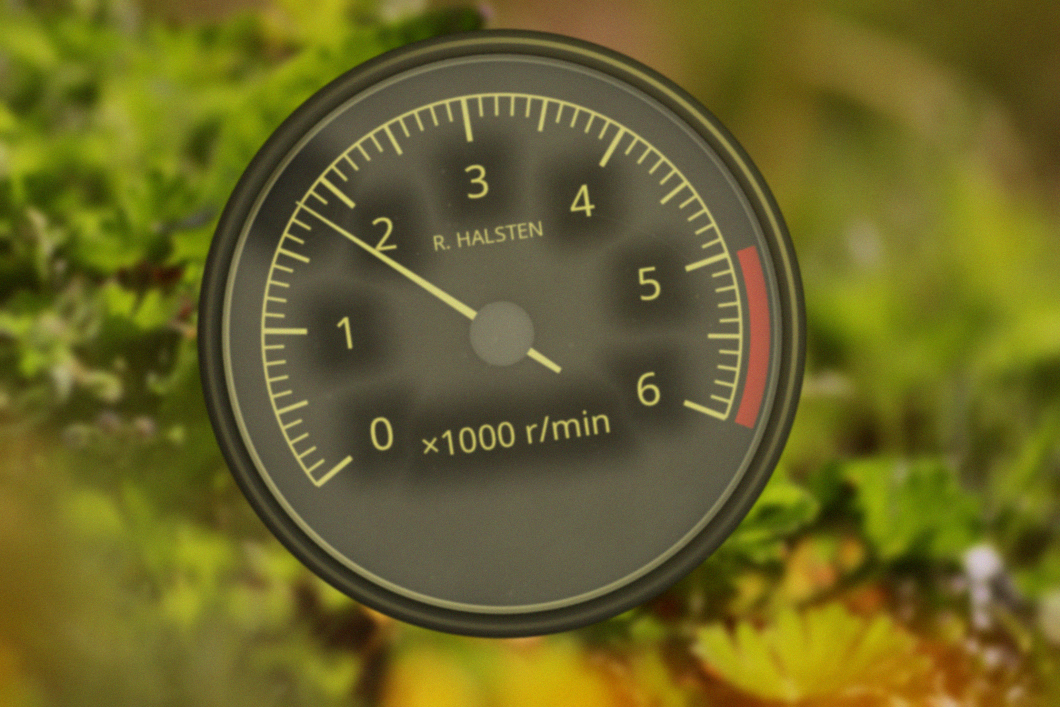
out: 1800
